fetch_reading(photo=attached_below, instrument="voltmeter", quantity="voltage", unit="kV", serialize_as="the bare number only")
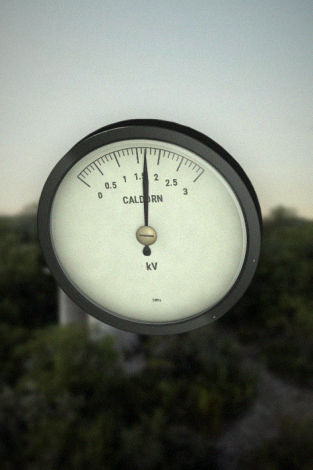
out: 1.7
